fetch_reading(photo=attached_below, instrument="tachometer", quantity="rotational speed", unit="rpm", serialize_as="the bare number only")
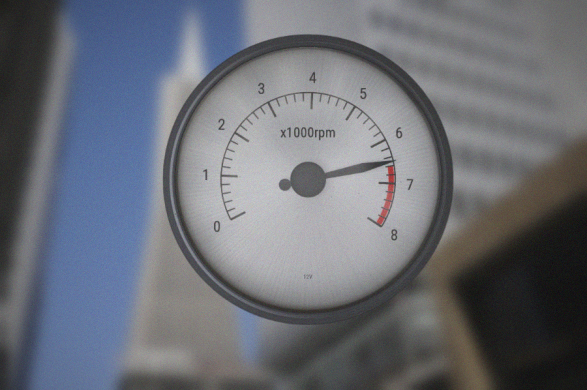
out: 6500
